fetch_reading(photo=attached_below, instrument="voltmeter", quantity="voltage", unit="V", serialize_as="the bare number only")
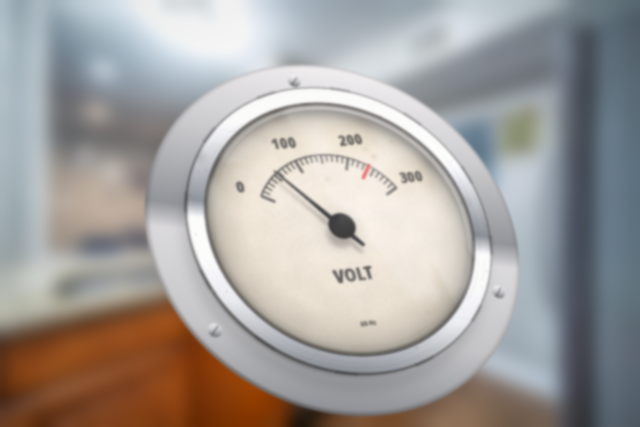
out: 50
